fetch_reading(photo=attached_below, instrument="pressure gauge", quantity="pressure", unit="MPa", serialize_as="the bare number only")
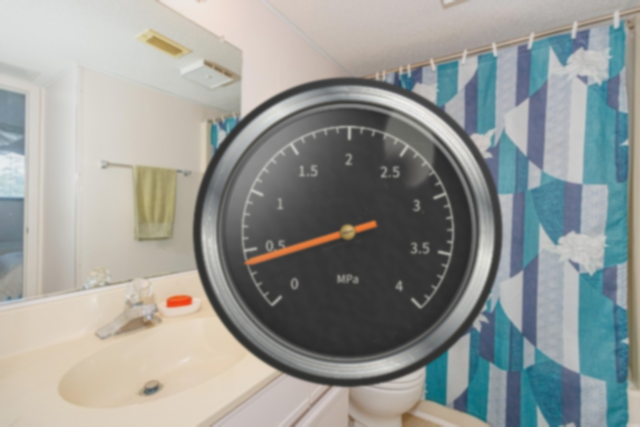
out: 0.4
